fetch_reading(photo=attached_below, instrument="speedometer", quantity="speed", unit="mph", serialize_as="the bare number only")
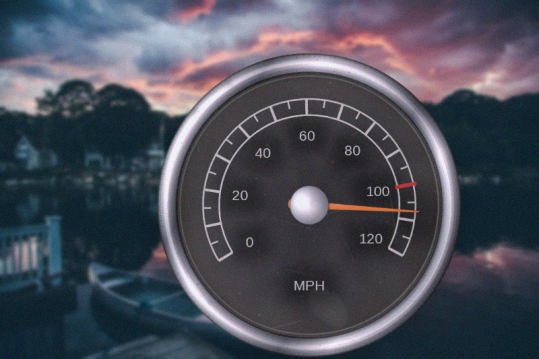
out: 107.5
